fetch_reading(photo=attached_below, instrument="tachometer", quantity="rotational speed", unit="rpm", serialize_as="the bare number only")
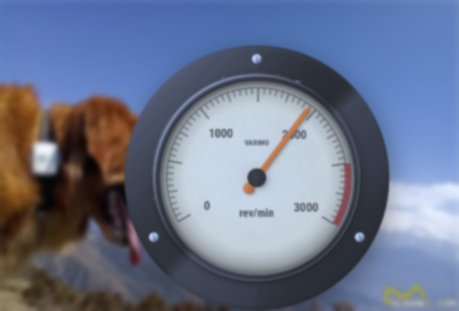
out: 1950
